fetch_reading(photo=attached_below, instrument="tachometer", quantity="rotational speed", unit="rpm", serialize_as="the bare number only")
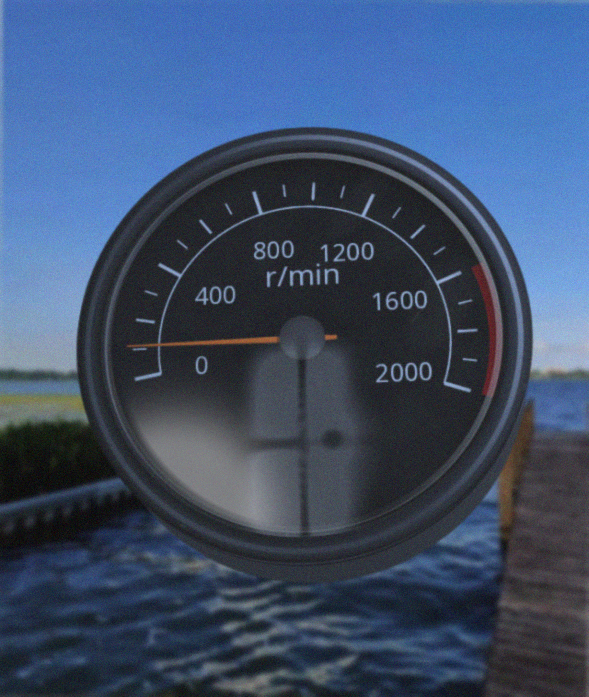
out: 100
